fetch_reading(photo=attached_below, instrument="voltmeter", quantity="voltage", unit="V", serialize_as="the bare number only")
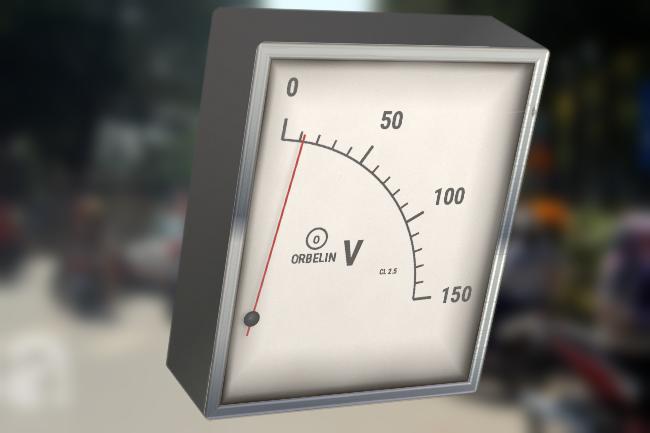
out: 10
